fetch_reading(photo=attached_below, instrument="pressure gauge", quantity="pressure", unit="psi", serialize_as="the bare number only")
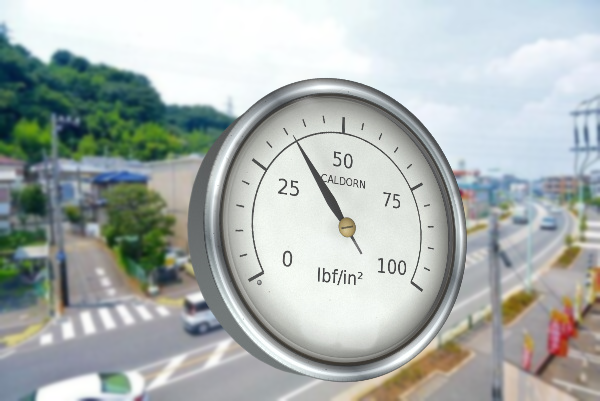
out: 35
